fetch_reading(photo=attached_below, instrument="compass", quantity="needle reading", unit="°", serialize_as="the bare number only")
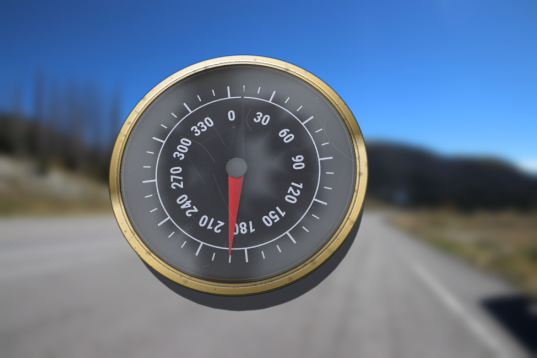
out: 190
